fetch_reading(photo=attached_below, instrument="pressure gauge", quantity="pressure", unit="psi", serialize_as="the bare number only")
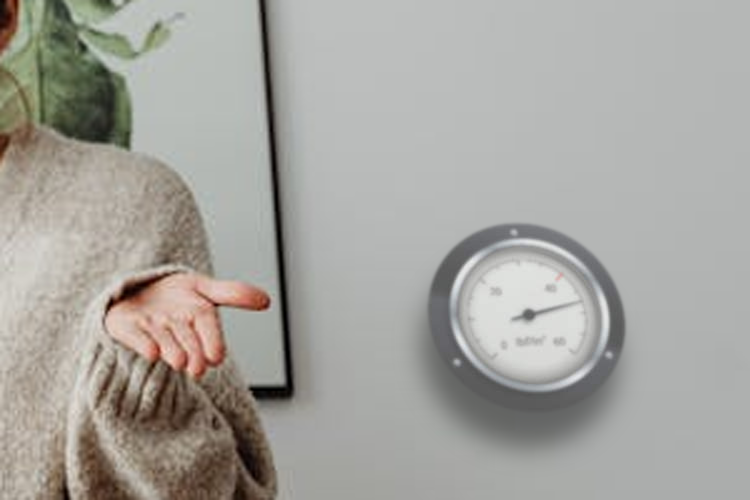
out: 47.5
